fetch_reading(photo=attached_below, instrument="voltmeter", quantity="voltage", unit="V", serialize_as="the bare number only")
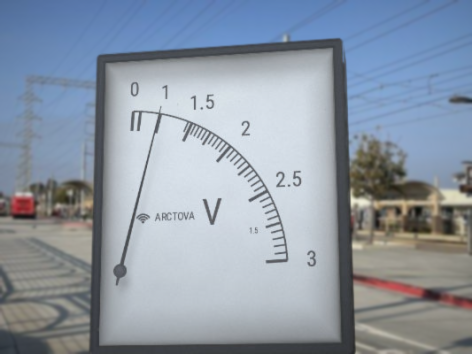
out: 1
